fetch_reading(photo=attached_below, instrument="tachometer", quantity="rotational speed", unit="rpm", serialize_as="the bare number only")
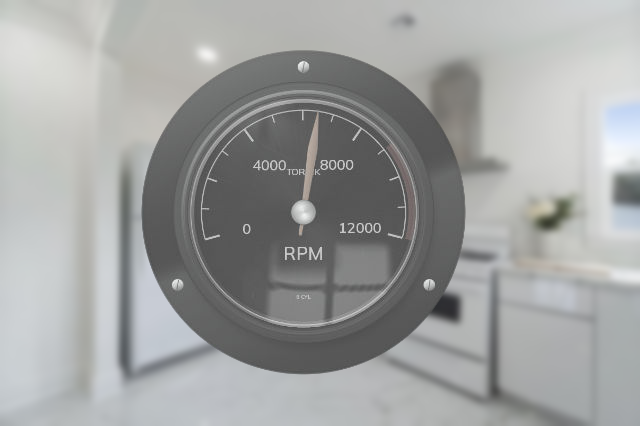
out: 6500
